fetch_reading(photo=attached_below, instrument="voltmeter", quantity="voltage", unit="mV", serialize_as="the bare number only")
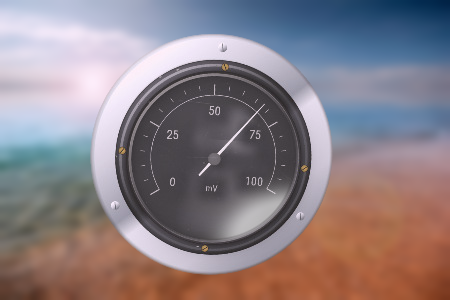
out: 67.5
